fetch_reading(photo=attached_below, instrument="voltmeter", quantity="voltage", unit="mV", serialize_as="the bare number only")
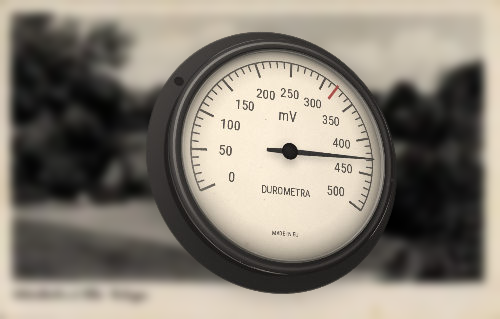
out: 430
